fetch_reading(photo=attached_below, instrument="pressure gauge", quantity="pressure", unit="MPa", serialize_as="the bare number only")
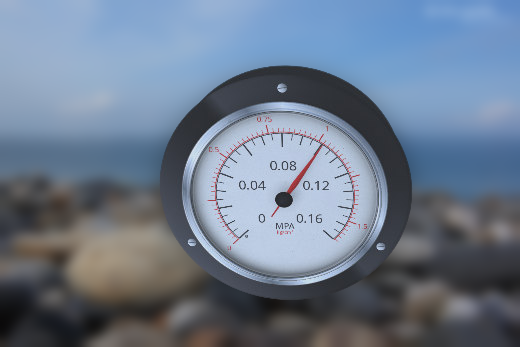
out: 0.1
